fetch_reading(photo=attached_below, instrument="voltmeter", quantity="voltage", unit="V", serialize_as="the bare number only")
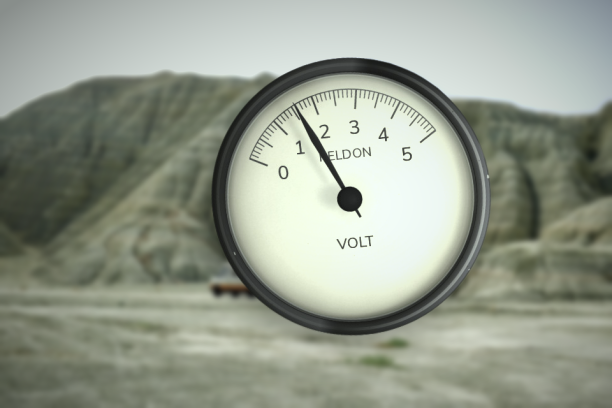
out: 1.6
